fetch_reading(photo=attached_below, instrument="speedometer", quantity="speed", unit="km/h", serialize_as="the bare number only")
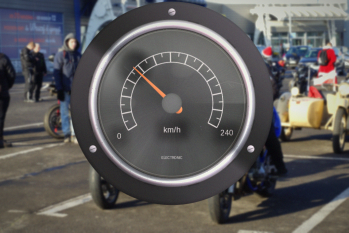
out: 75
